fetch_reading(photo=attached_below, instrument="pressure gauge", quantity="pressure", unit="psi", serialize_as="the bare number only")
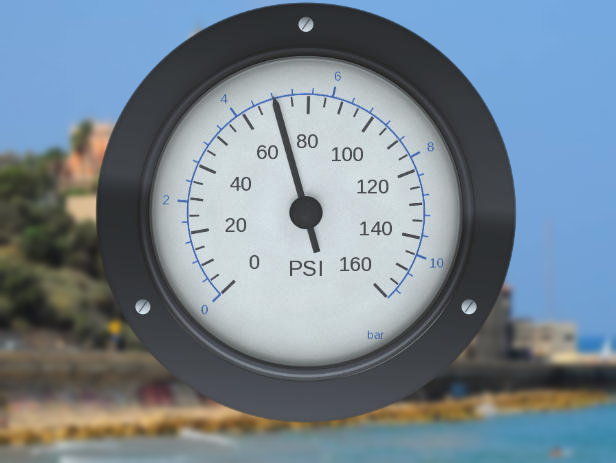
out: 70
